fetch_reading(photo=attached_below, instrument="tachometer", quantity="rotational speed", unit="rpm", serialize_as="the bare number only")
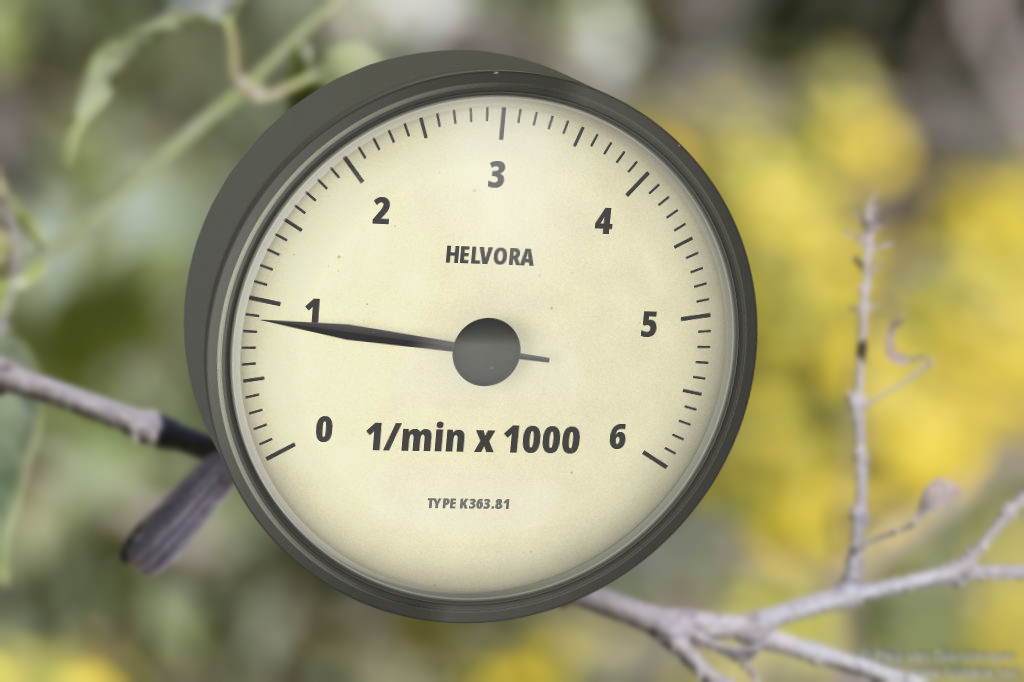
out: 900
